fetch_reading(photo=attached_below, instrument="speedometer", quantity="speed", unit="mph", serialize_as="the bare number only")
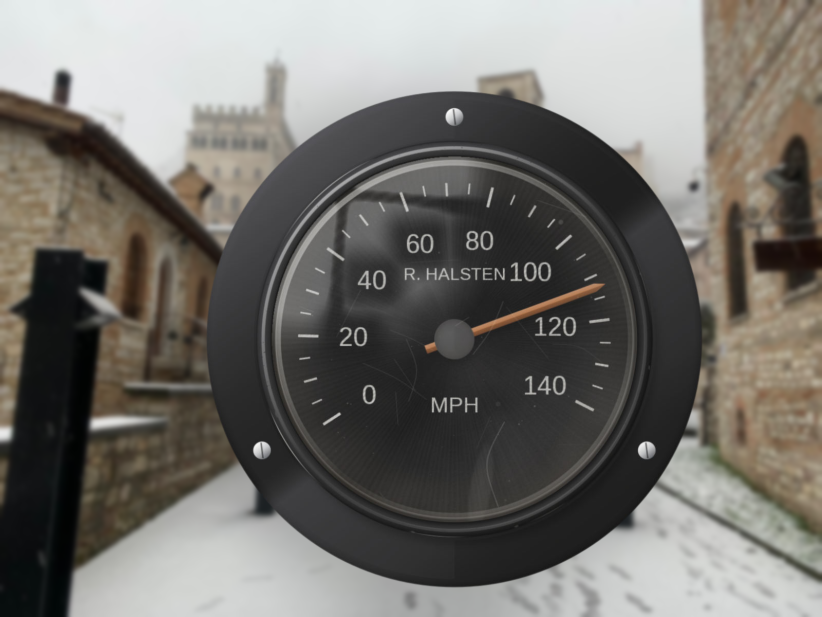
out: 112.5
